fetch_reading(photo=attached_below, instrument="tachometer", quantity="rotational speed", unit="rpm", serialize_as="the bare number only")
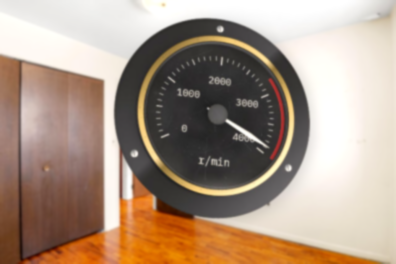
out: 3900
